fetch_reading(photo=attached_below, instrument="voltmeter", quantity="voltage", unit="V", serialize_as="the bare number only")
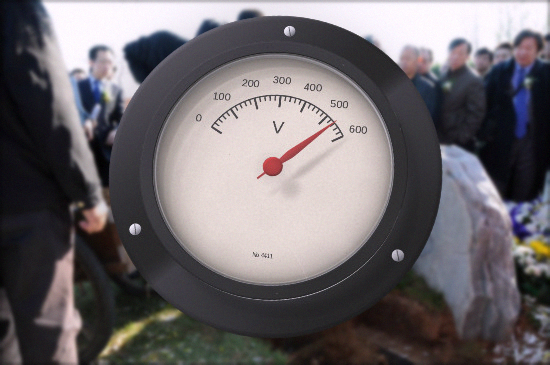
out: 540
